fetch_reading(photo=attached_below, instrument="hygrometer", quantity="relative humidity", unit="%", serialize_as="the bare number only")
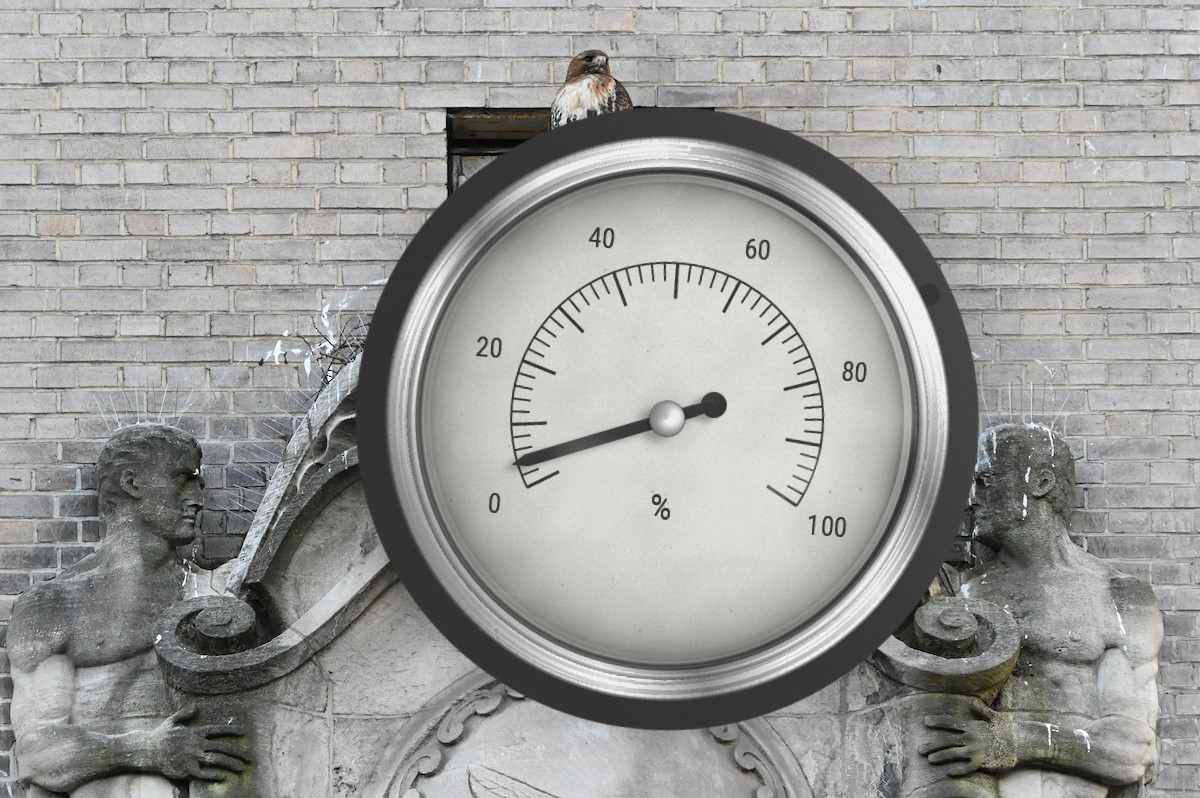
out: 4
